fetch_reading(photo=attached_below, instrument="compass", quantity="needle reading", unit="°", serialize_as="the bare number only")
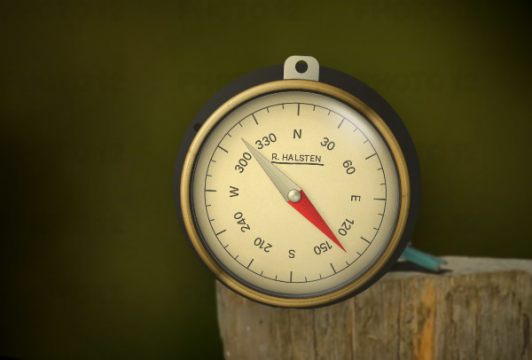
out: 135
